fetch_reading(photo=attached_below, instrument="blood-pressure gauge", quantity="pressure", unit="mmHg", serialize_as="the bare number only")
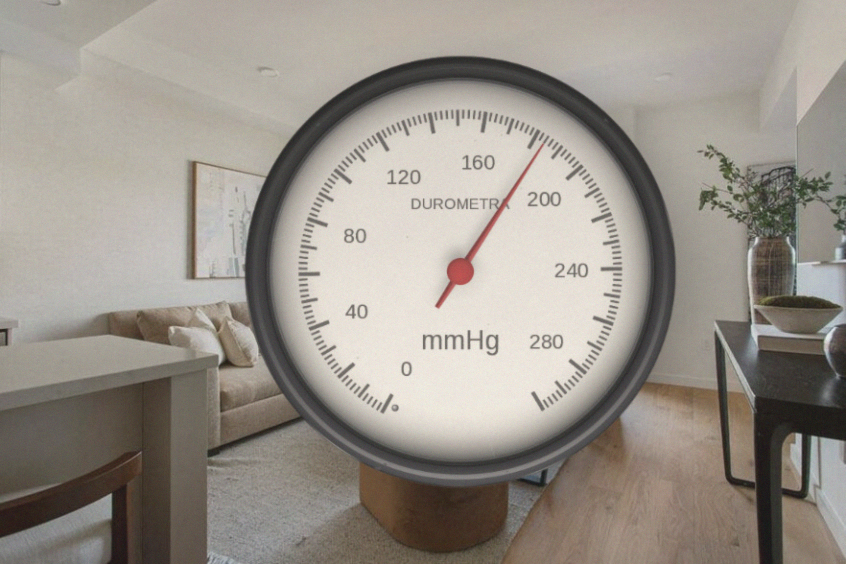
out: 184
